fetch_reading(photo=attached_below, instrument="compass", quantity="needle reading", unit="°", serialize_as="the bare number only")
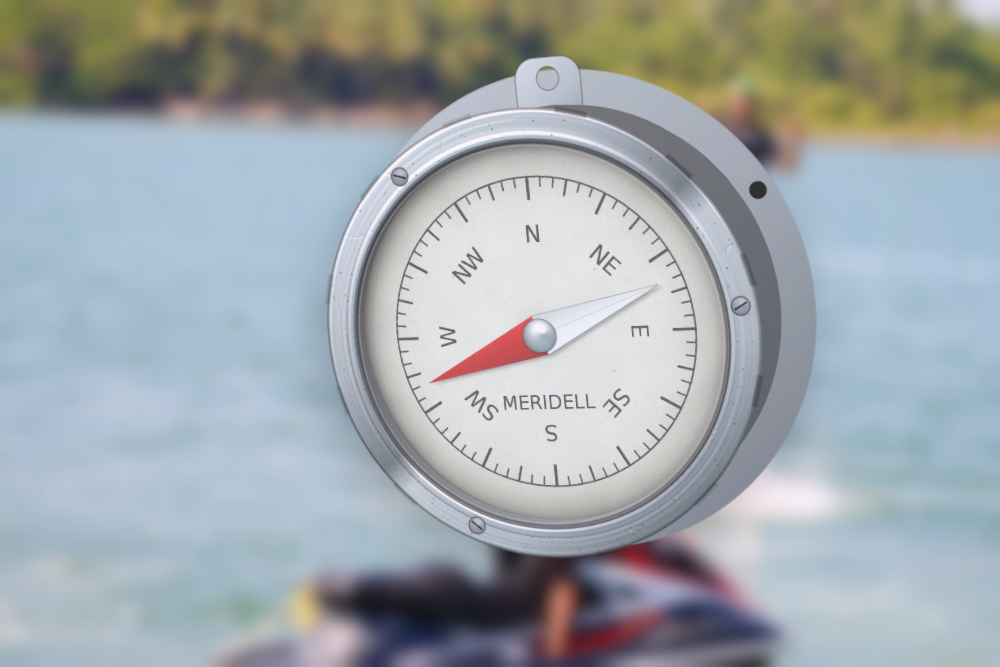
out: 250
